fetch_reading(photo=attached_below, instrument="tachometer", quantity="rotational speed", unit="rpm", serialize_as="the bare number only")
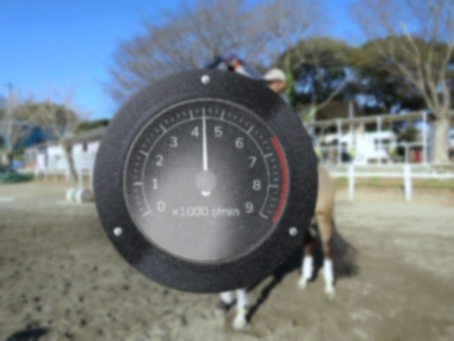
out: 4400
